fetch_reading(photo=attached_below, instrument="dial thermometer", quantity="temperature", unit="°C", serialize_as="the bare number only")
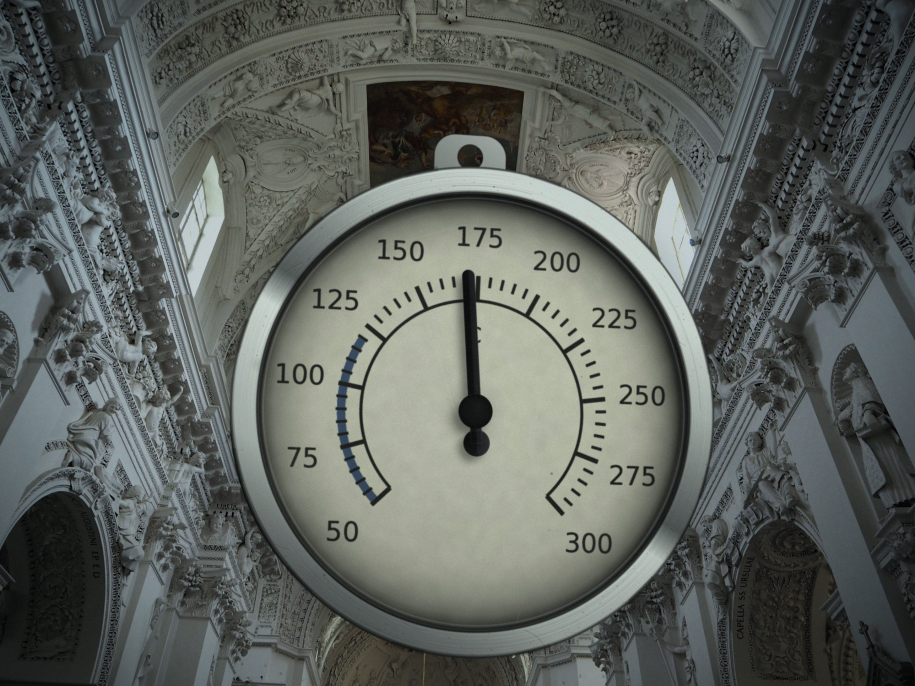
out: 170
